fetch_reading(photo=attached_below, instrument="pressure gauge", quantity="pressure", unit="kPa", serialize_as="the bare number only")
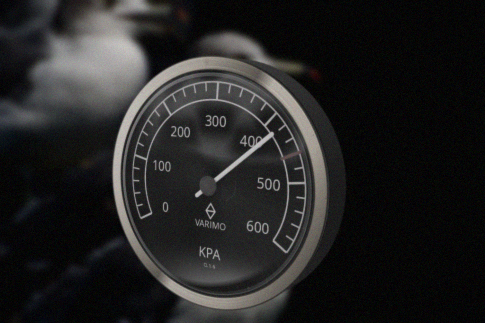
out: 420
